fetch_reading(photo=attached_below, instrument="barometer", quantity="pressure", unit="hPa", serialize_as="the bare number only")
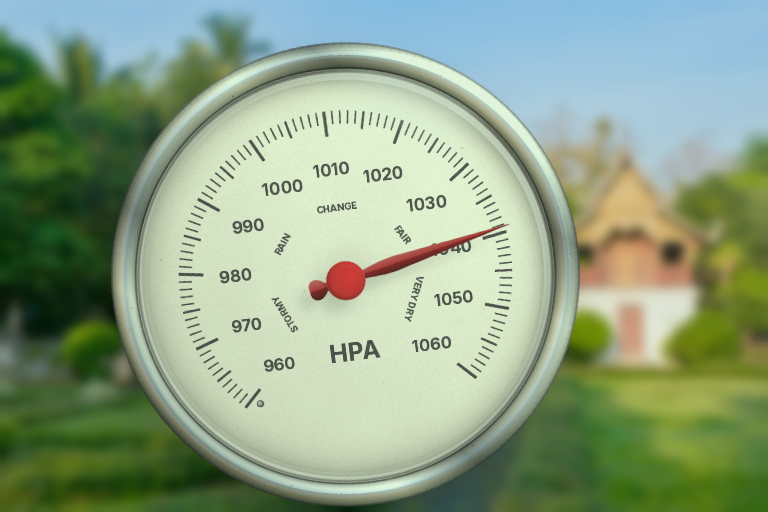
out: 1039
